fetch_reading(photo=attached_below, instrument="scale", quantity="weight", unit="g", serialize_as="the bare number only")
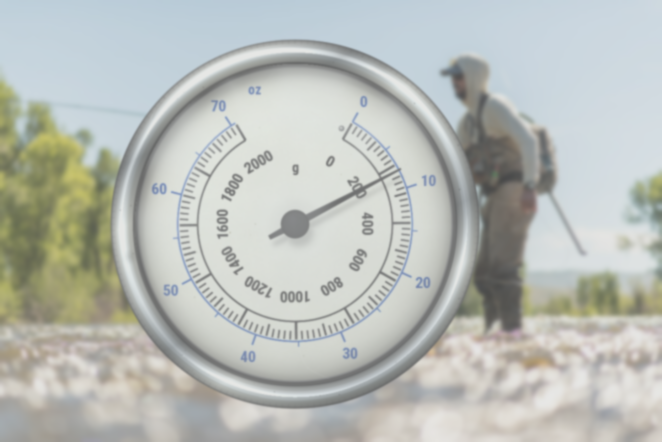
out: 220
